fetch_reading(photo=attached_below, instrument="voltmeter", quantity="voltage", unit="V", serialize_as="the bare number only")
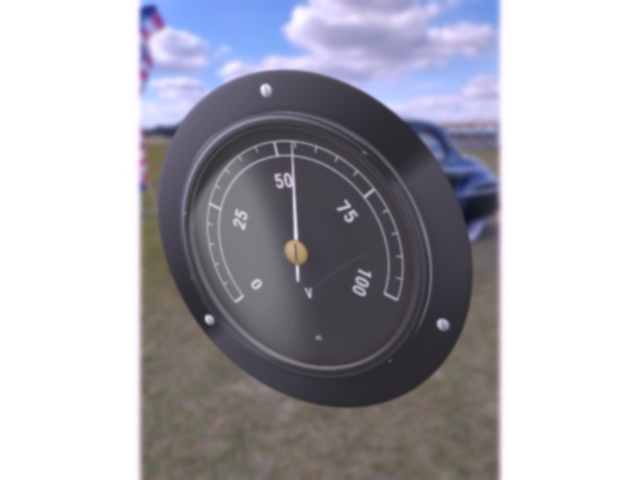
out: 55
